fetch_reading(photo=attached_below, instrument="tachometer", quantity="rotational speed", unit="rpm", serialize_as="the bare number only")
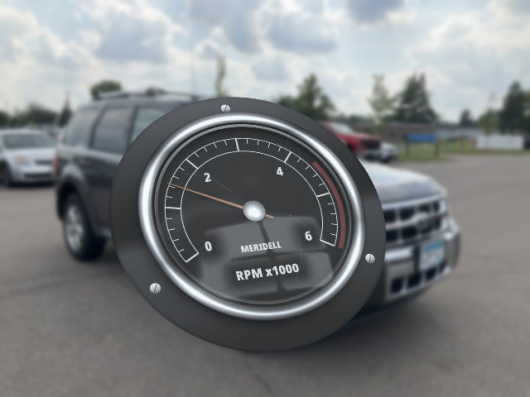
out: 1400
